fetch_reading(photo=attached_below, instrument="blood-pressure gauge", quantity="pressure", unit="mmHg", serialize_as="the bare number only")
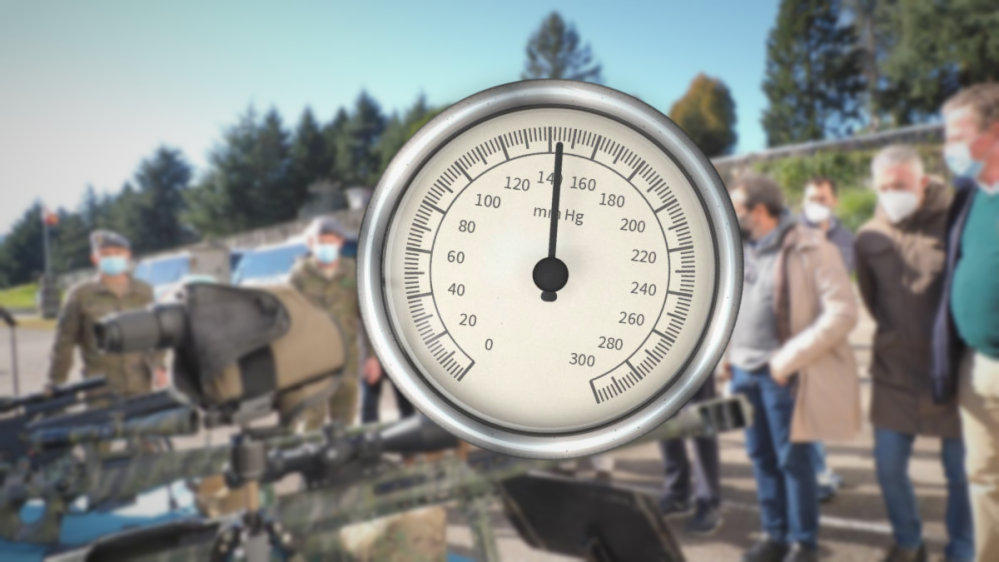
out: 144
